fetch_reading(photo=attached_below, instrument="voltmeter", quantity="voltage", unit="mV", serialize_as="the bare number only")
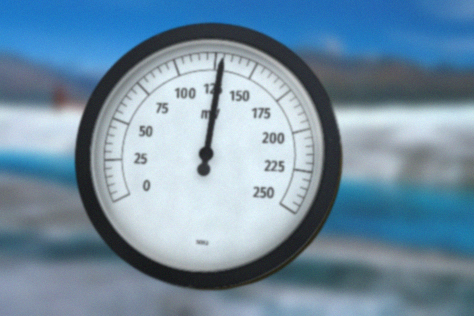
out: 130
